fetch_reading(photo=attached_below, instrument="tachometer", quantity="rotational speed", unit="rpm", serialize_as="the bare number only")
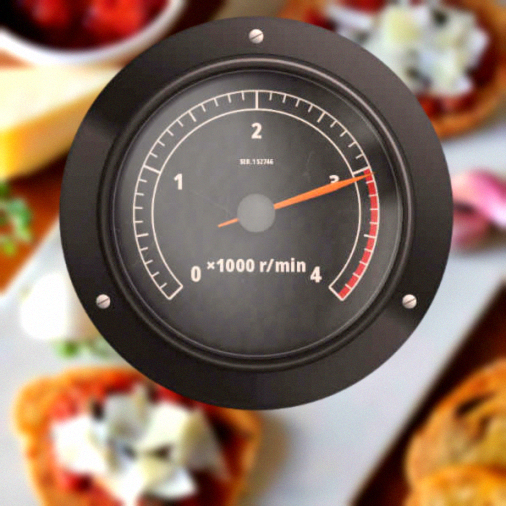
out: 3050
